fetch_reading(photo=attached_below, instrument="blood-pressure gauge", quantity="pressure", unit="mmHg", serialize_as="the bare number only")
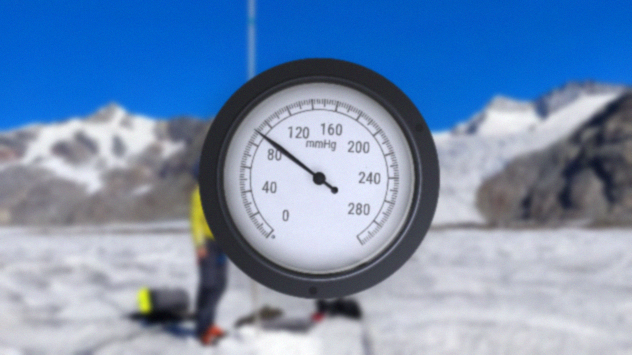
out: 90
